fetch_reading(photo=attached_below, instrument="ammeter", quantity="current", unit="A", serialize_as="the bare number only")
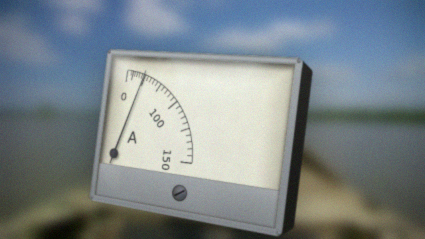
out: 50
